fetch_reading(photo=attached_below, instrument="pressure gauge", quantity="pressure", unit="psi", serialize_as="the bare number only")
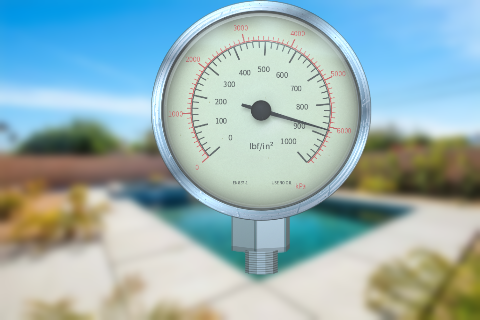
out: 880
